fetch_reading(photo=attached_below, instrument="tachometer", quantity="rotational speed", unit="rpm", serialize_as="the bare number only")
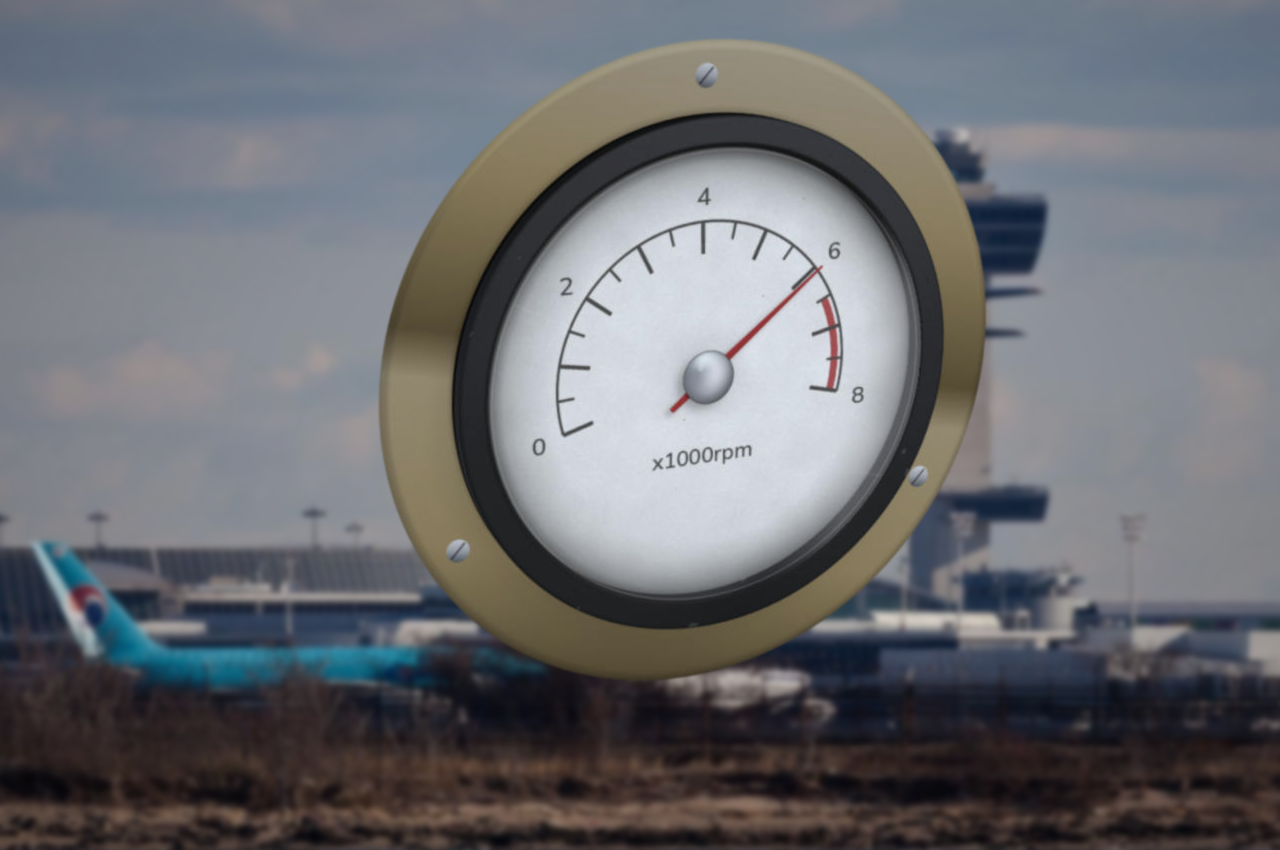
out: 6000
